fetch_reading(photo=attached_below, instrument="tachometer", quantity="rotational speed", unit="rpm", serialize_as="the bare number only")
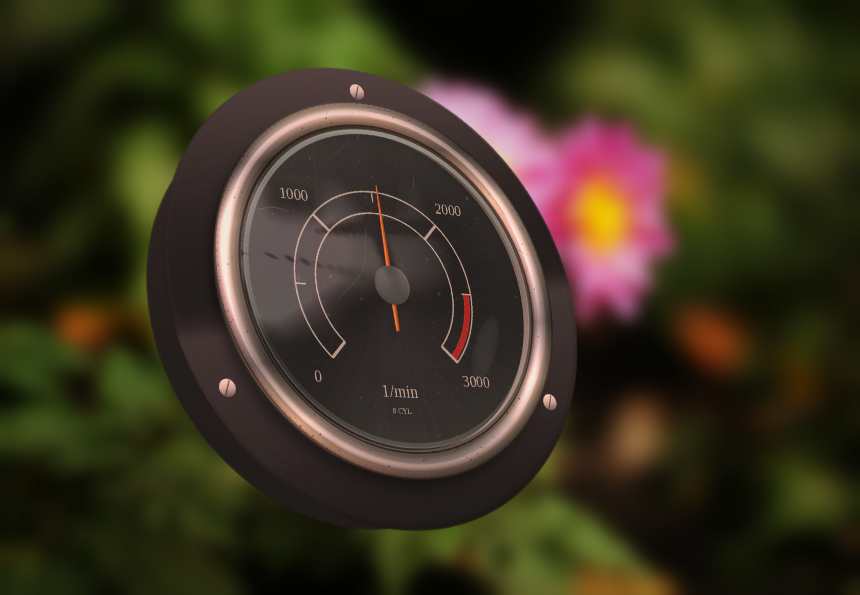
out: 1500
